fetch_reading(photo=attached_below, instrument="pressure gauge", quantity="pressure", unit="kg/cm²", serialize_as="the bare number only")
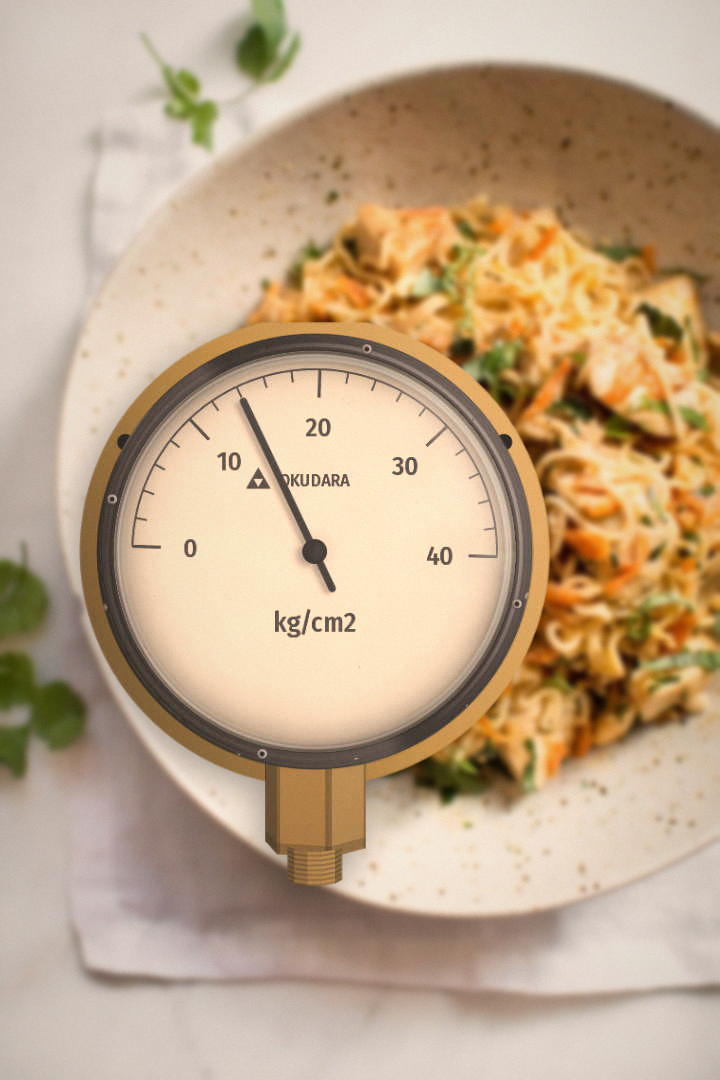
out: 14
